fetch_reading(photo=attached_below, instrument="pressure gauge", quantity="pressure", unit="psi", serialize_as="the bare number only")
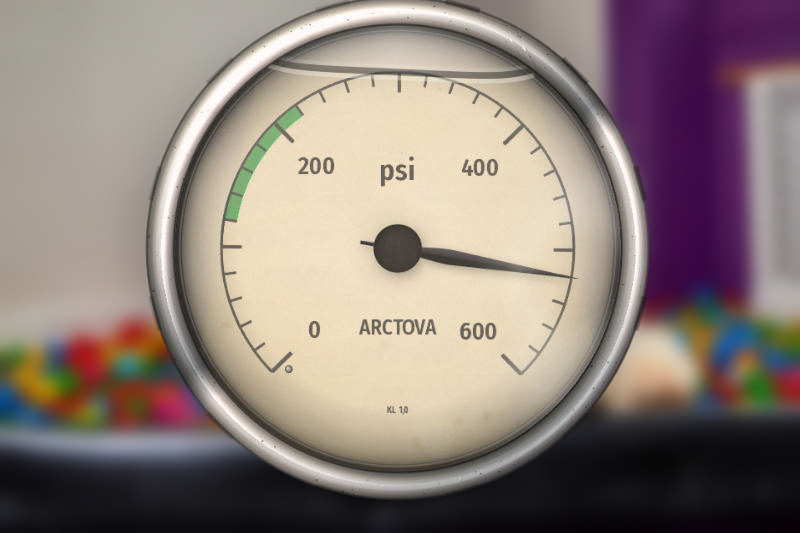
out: 520
